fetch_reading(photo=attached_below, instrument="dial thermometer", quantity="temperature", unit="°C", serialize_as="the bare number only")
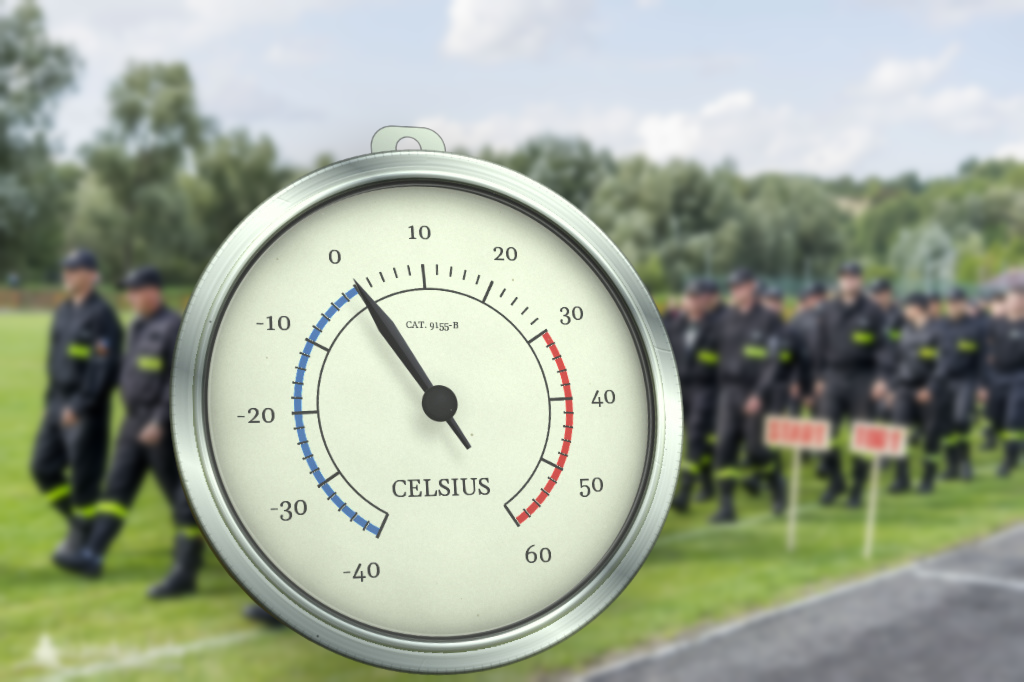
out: 0
